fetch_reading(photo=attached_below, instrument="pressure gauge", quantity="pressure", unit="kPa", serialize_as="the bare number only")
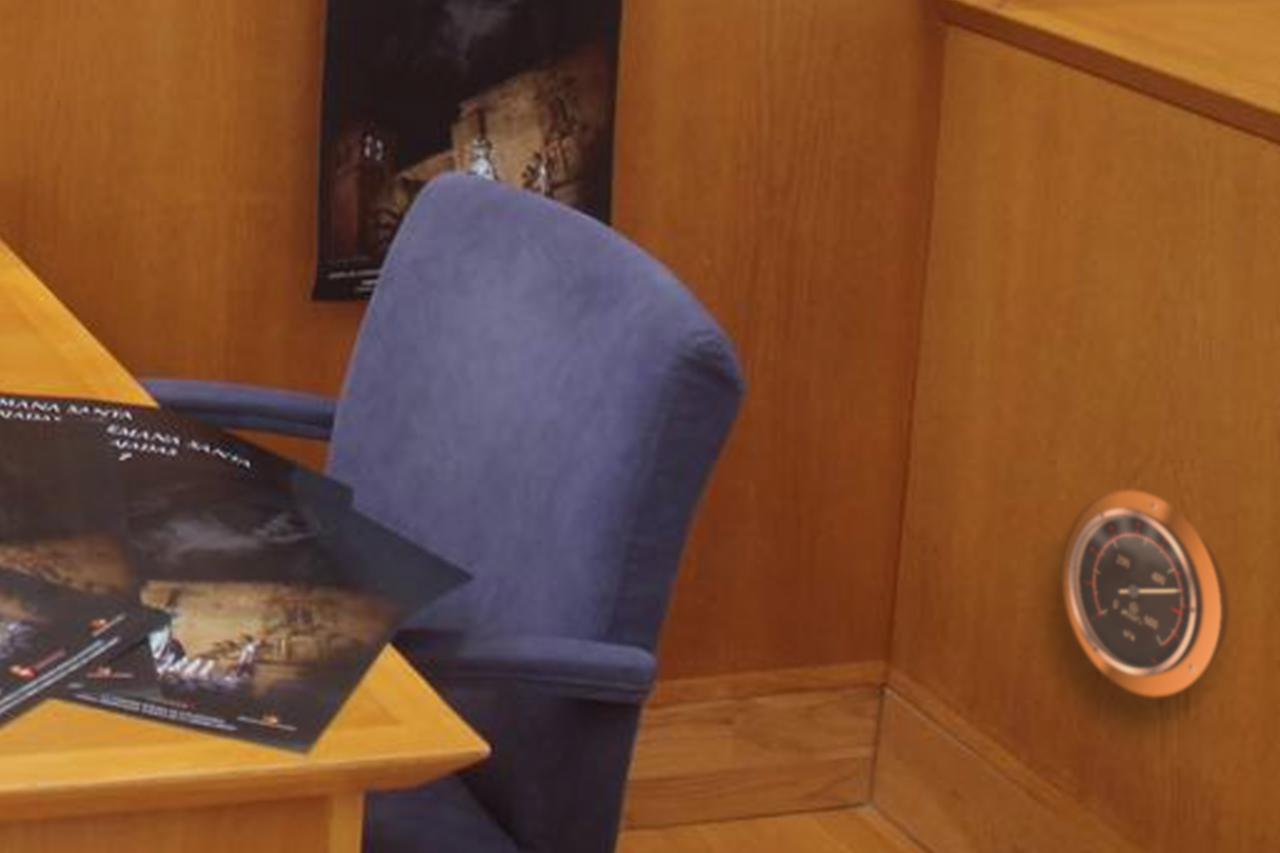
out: 450
